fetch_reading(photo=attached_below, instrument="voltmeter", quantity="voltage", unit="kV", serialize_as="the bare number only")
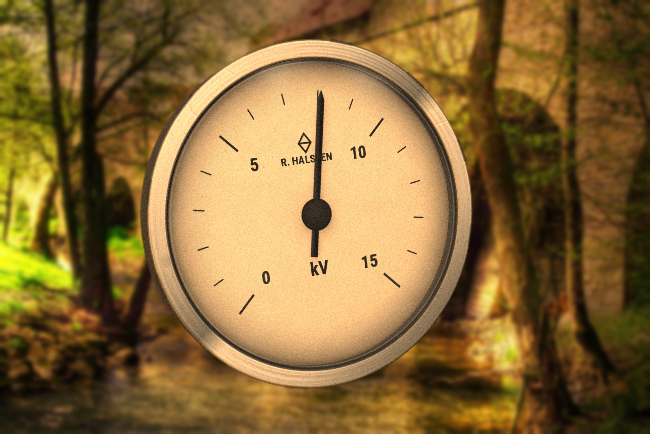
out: 8
